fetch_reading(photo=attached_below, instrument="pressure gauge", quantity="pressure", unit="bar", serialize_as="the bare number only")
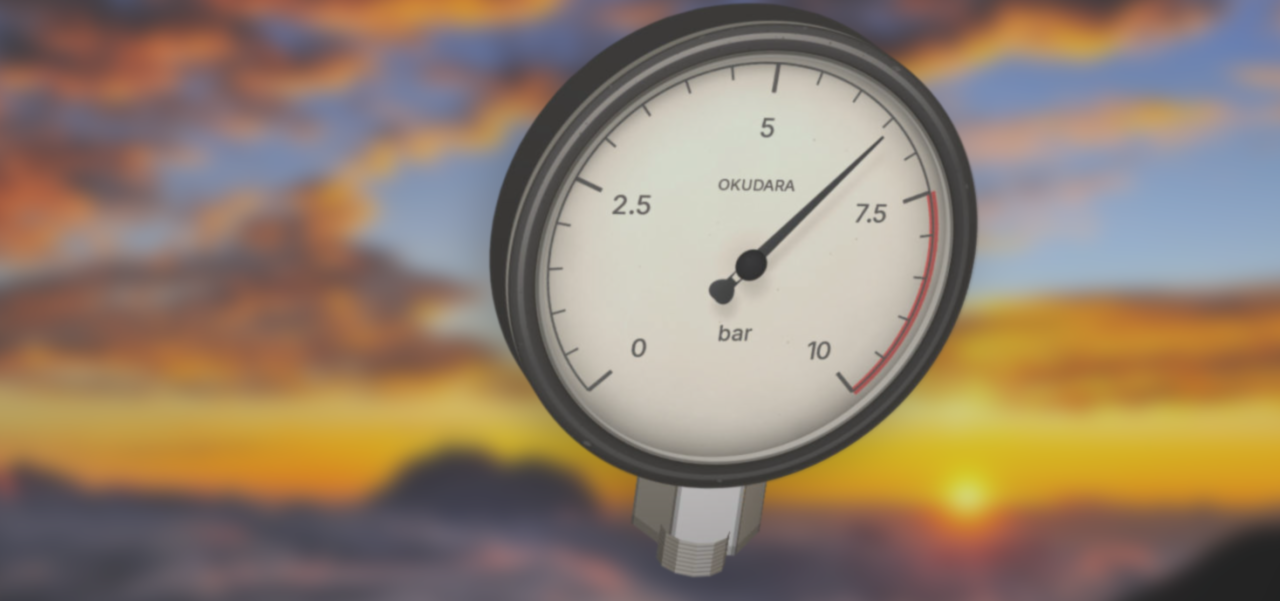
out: 6.5
